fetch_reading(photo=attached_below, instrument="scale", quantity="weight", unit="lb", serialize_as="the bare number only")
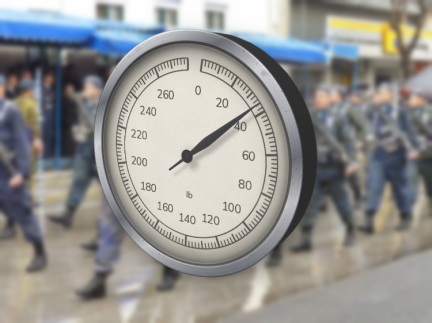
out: 36
